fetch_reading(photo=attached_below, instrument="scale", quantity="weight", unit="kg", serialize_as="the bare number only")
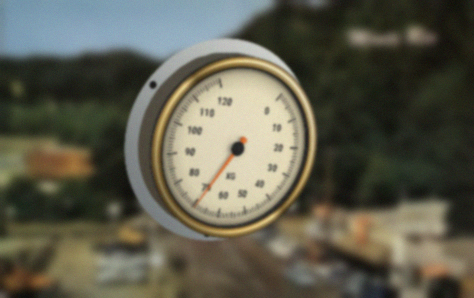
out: 70
